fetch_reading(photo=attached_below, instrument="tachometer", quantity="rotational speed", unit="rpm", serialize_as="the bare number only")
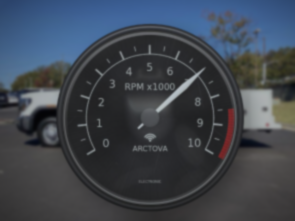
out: 7000
